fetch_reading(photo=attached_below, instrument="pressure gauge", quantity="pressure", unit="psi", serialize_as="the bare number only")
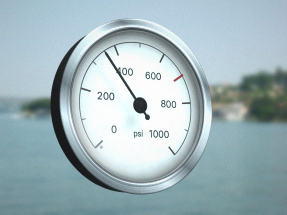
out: 350
